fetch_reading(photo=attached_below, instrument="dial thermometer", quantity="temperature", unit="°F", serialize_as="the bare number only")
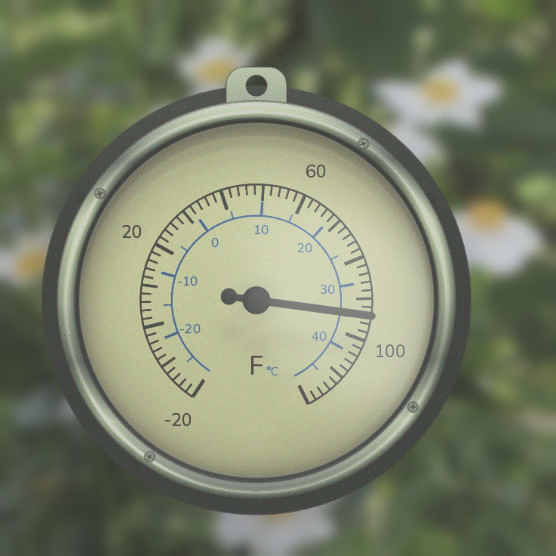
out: 94
